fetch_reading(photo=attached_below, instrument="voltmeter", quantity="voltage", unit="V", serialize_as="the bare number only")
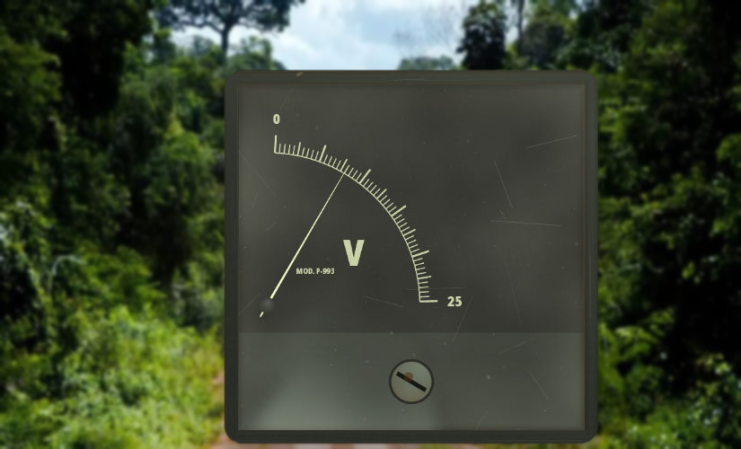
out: 8
